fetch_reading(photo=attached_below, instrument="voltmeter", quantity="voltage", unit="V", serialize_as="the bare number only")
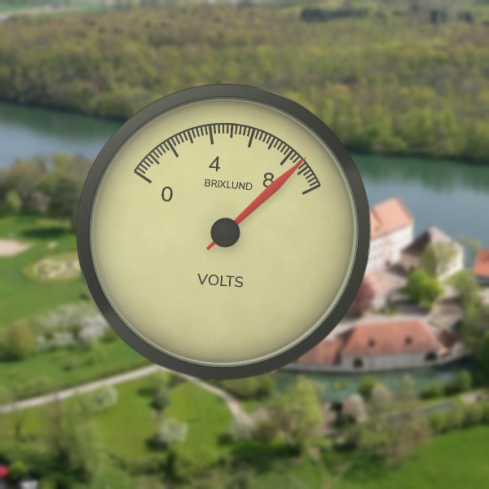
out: 8.6
